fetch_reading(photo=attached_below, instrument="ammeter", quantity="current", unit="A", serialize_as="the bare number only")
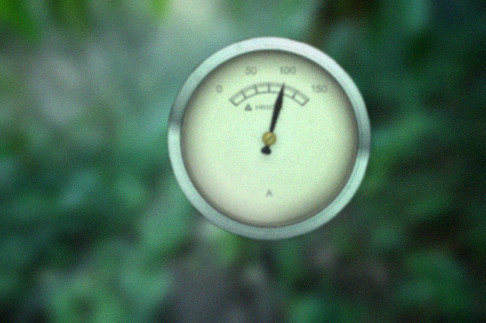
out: 100
